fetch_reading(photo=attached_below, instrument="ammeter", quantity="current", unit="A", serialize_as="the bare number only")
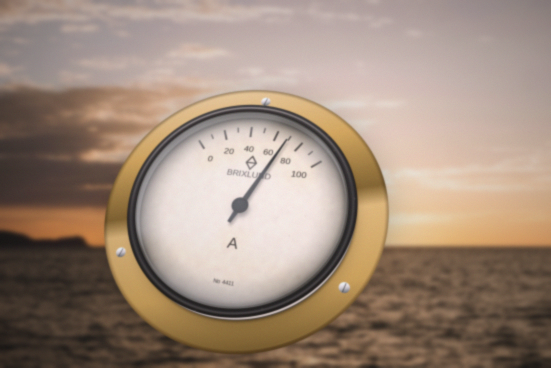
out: 70
